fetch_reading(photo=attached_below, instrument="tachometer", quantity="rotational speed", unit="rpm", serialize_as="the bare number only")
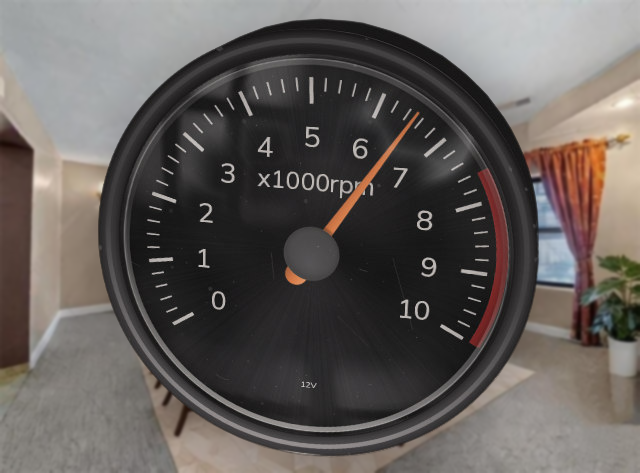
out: 6500
